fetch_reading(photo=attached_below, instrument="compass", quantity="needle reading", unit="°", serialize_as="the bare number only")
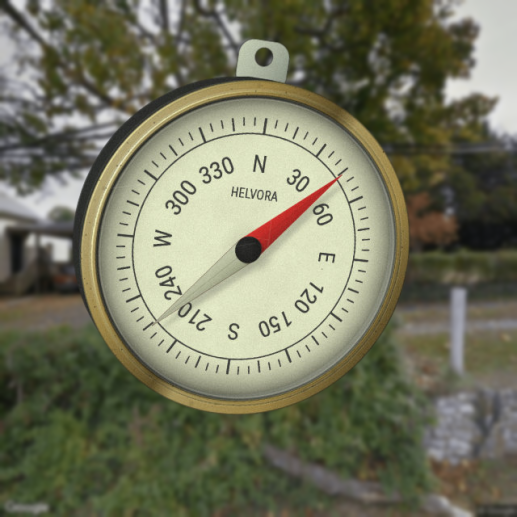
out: 45
